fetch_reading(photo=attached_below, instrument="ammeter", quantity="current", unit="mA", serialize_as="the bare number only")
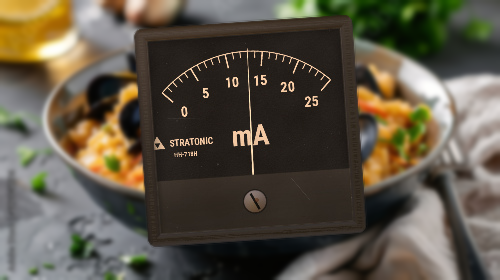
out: 13
